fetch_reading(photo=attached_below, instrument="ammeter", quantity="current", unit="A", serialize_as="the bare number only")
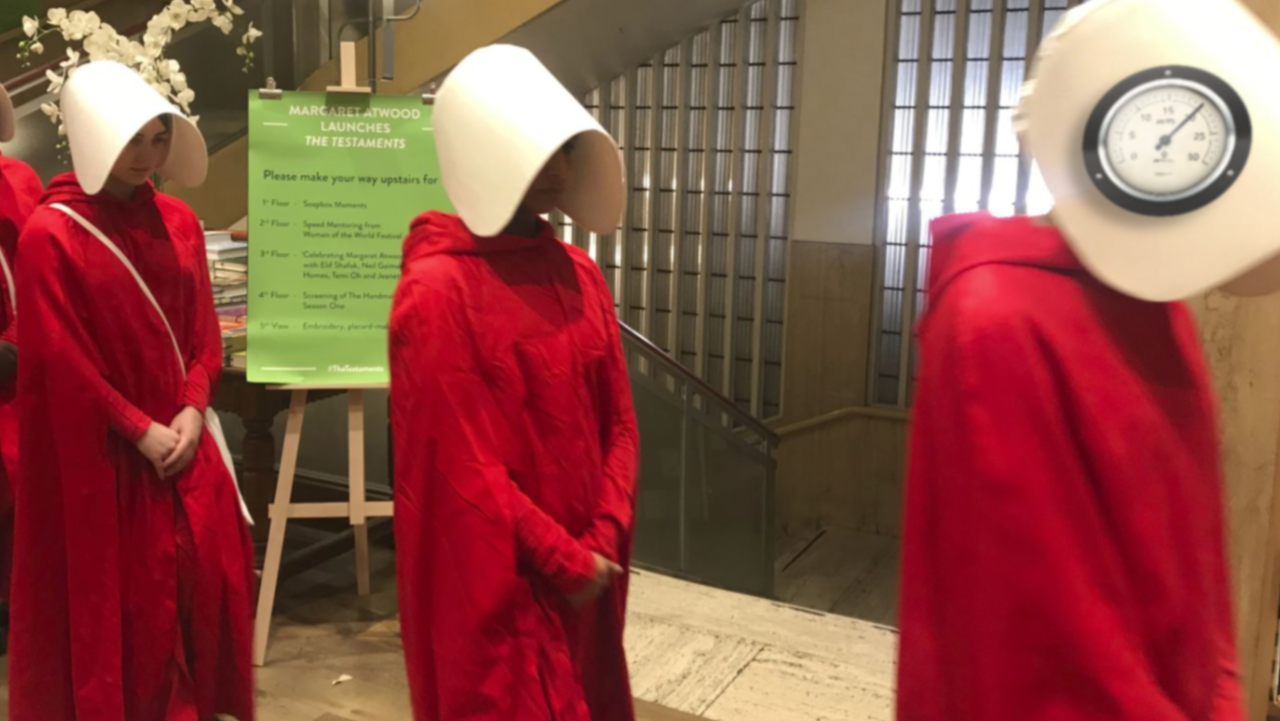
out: 20
